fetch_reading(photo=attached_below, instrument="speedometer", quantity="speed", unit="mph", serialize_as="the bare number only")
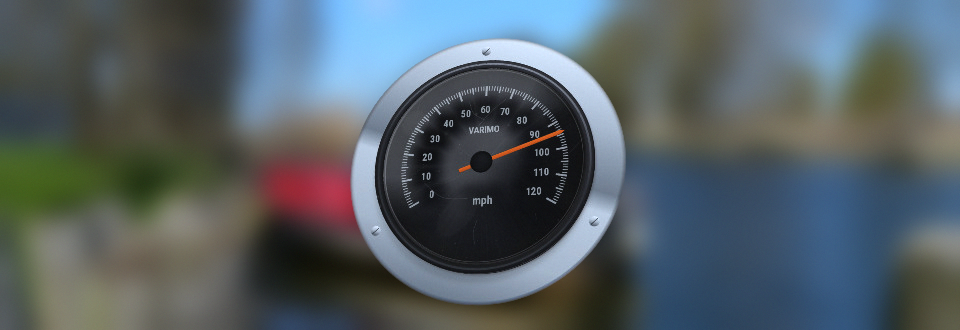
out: 95
